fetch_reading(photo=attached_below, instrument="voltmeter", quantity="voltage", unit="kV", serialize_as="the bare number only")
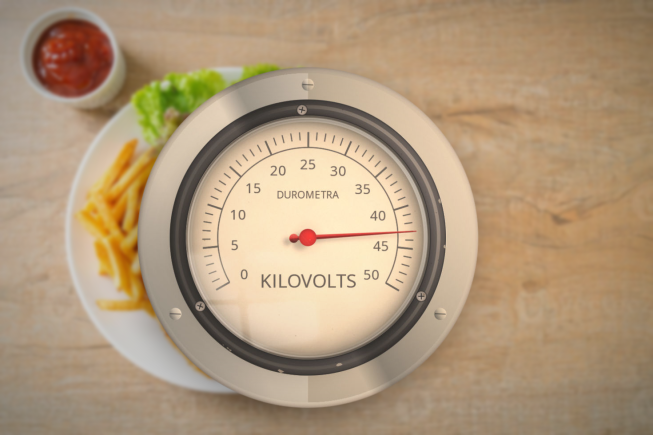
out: 43
